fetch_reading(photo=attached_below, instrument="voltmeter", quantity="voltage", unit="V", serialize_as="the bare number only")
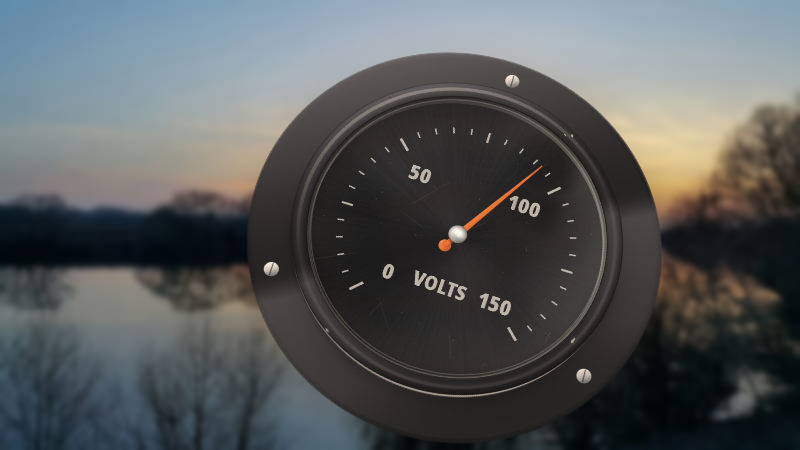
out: 92.5
